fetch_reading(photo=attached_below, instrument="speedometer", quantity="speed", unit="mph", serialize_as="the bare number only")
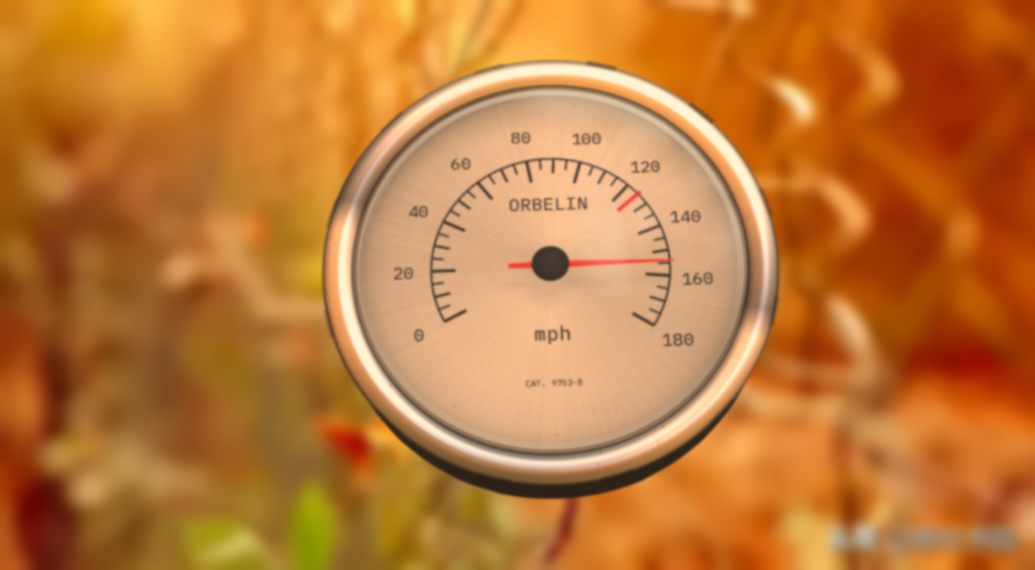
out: 155
